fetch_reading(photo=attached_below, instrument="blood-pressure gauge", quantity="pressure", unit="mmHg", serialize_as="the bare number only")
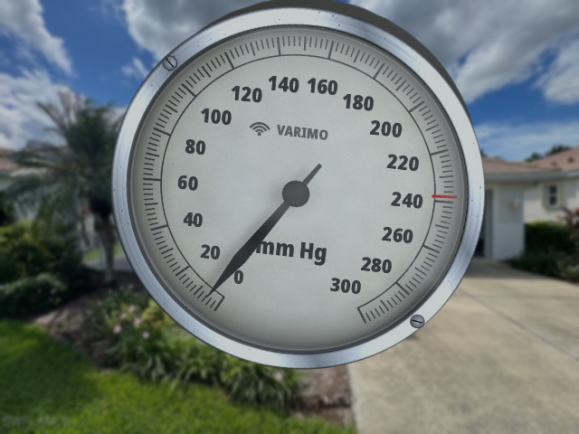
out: 6
